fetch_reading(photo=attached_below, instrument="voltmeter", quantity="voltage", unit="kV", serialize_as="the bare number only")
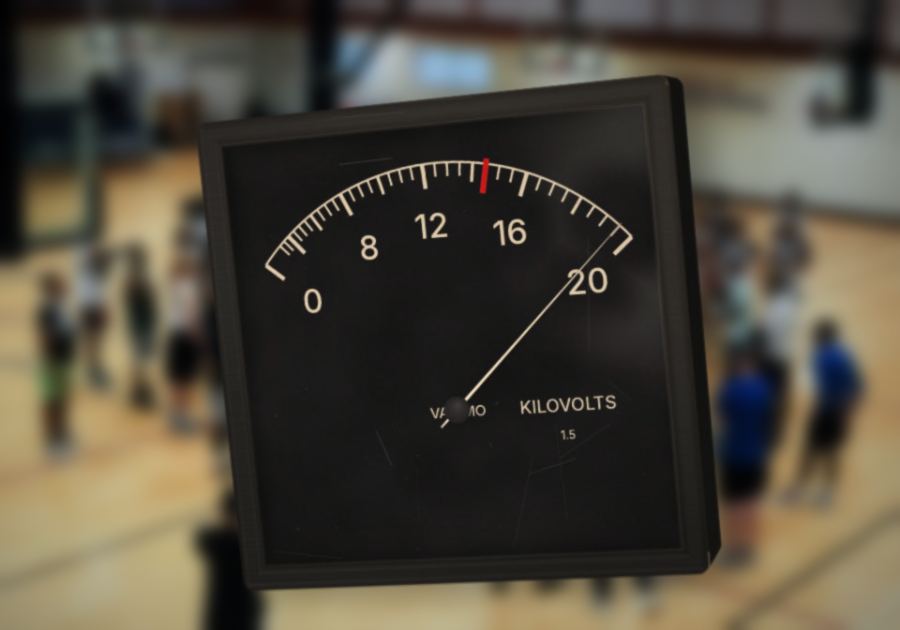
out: 19.5
